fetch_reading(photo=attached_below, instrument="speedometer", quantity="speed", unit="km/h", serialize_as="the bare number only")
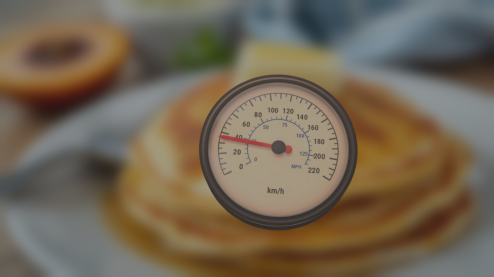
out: 35
